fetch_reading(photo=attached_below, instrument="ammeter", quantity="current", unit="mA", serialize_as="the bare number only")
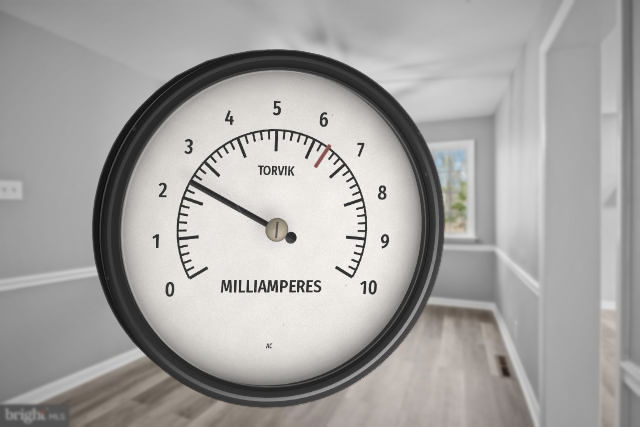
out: 2.4
